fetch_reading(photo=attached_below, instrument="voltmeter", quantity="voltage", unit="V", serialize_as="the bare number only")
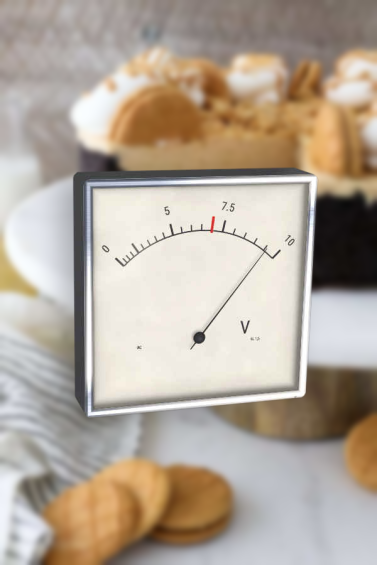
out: 9.5
